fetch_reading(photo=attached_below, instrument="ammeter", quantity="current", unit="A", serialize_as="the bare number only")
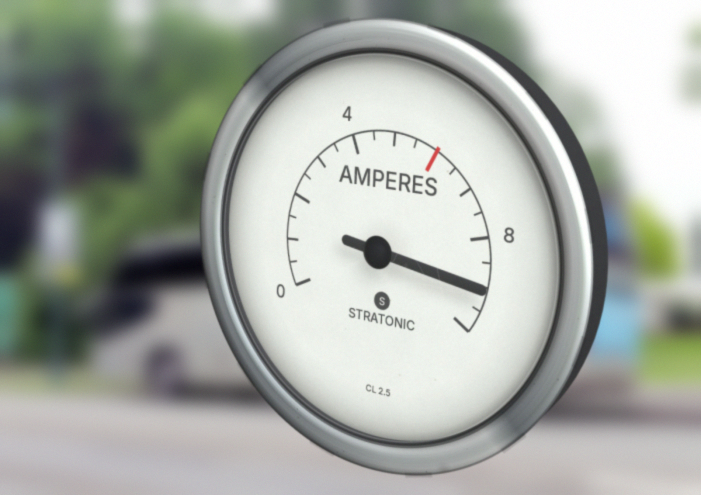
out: 9
